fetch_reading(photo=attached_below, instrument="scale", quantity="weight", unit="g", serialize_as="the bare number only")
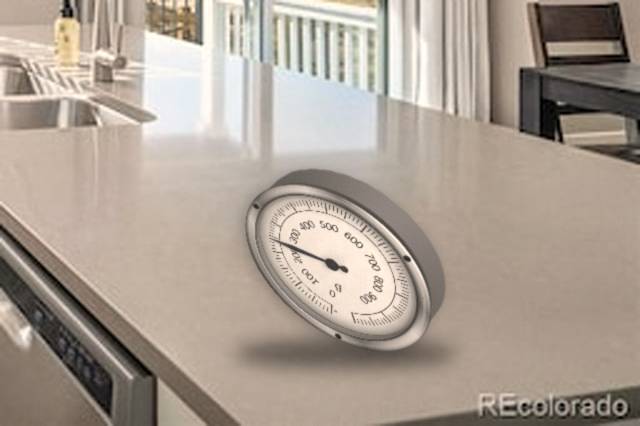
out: 250
